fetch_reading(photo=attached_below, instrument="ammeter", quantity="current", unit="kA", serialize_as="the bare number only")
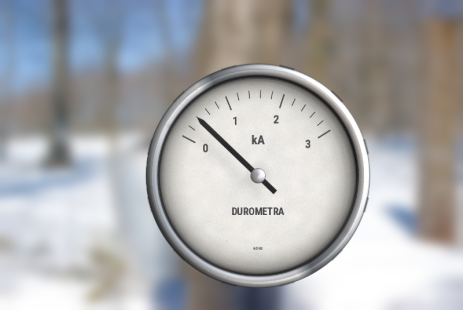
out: 0.4
